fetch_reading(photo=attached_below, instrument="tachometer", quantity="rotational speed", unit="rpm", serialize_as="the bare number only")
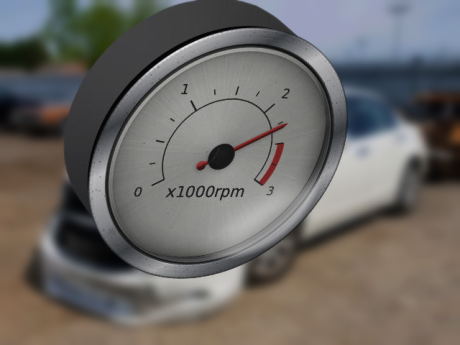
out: 2250
